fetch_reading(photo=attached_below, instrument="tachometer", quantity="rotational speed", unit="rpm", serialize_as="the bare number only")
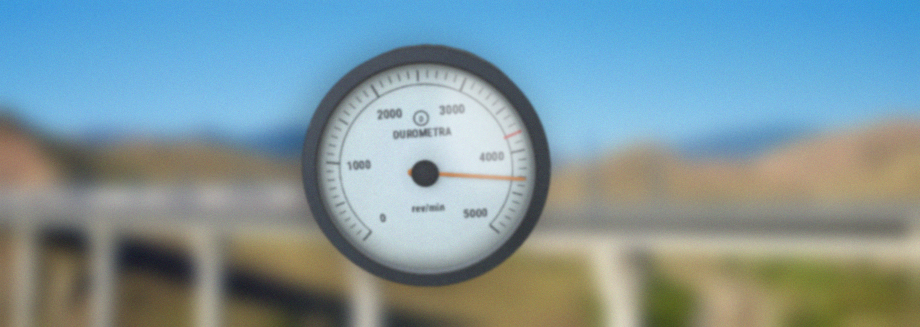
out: 4300
